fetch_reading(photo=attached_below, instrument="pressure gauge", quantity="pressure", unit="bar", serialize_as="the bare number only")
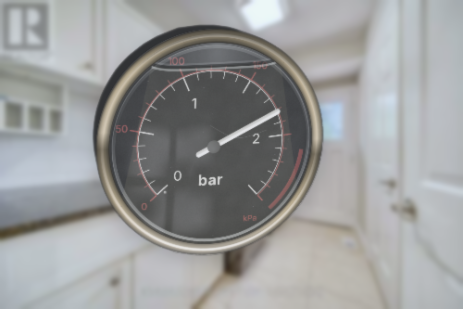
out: 1.8
